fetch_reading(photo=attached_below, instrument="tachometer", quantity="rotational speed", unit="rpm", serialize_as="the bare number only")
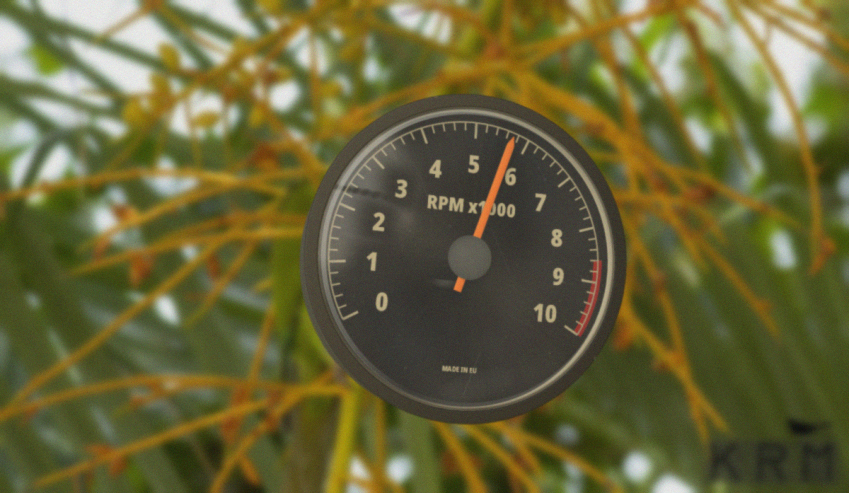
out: 5700
